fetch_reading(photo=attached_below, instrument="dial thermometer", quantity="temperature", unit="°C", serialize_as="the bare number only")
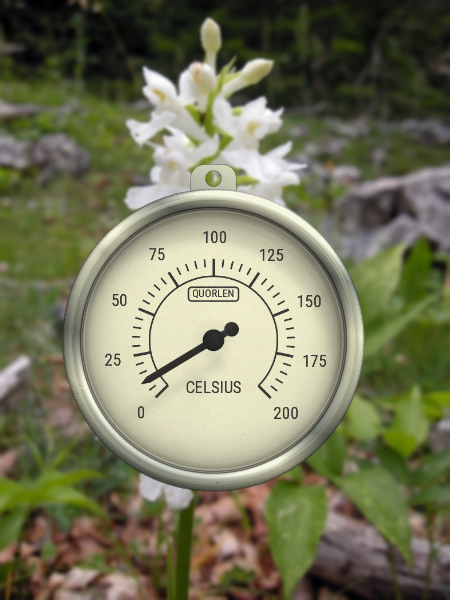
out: 10
